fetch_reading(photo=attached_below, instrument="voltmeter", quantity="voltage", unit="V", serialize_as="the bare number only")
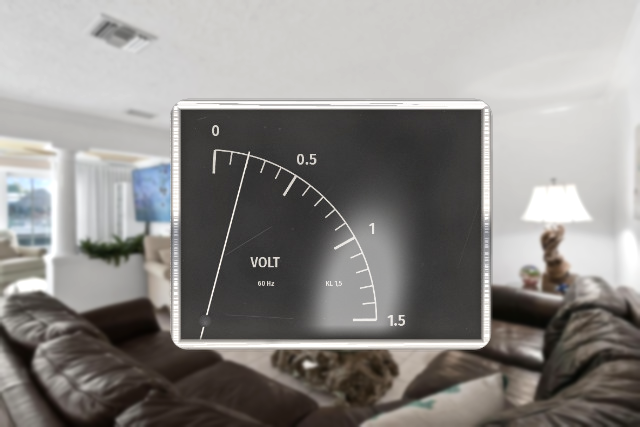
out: 0.2
